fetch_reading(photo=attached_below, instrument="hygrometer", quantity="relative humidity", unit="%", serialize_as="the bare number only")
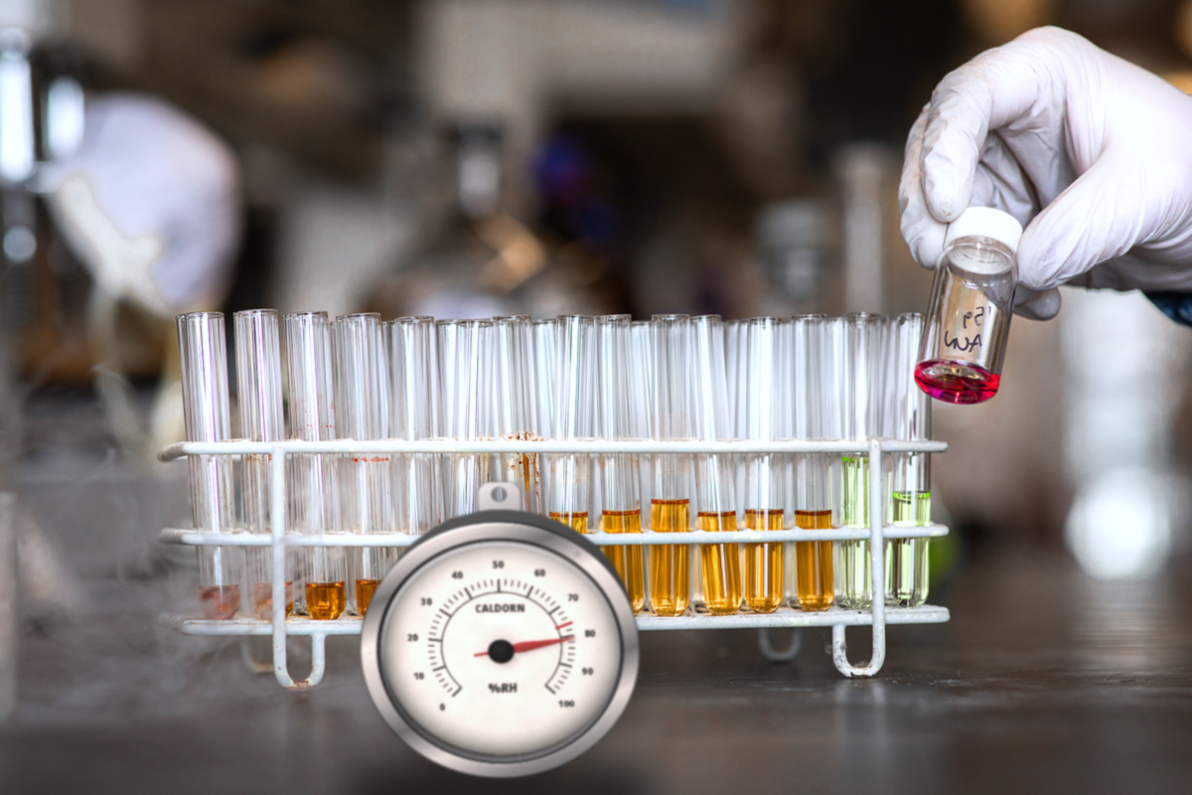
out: 80
